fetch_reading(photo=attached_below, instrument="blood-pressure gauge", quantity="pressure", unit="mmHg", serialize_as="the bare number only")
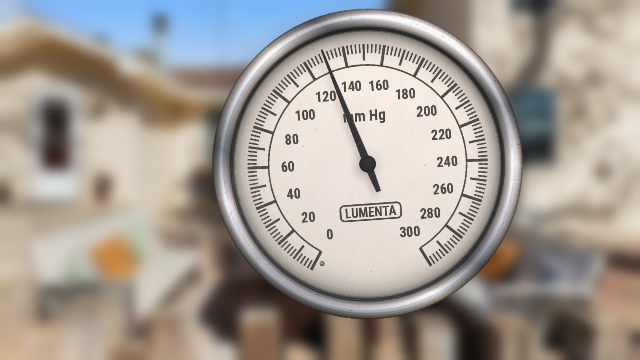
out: 130
